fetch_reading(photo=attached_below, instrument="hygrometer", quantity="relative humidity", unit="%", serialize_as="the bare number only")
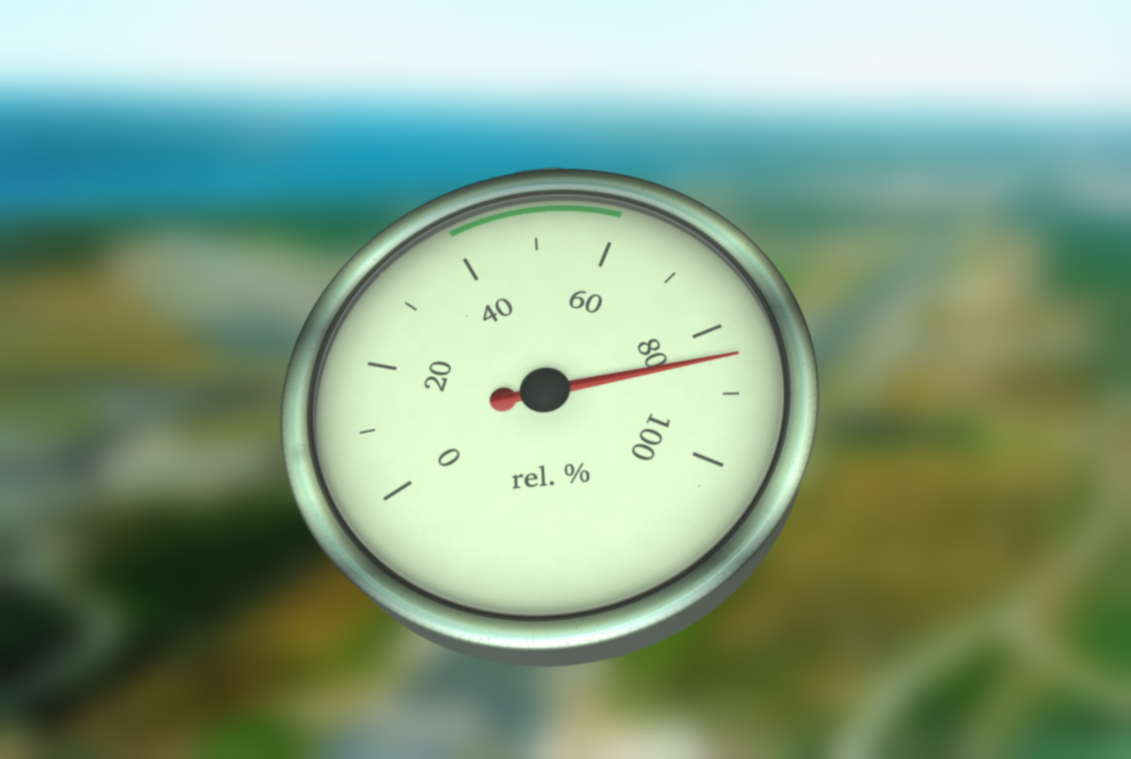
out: 85
